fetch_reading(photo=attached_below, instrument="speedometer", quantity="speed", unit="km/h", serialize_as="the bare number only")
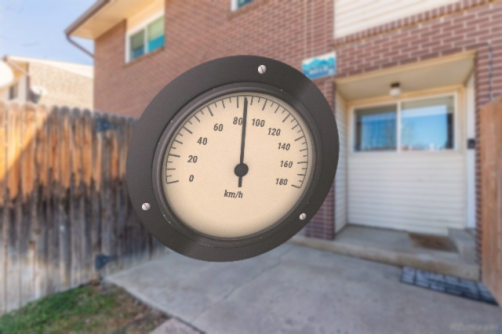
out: 85
